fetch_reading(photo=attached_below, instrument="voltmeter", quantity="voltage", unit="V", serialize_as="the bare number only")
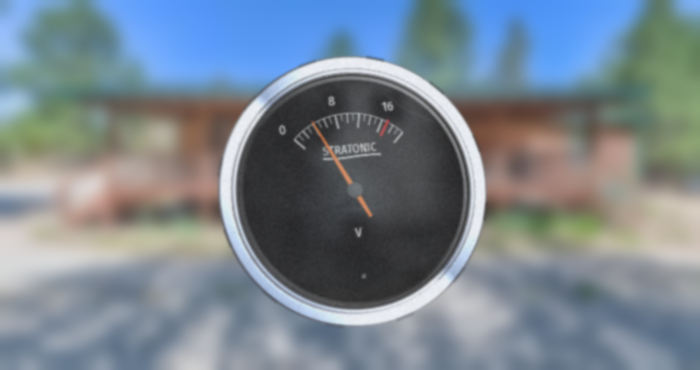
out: 4
